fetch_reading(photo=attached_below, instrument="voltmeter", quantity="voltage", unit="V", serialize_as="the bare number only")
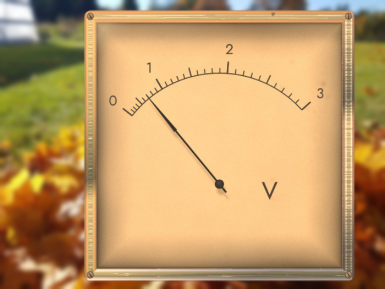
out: 0.7
